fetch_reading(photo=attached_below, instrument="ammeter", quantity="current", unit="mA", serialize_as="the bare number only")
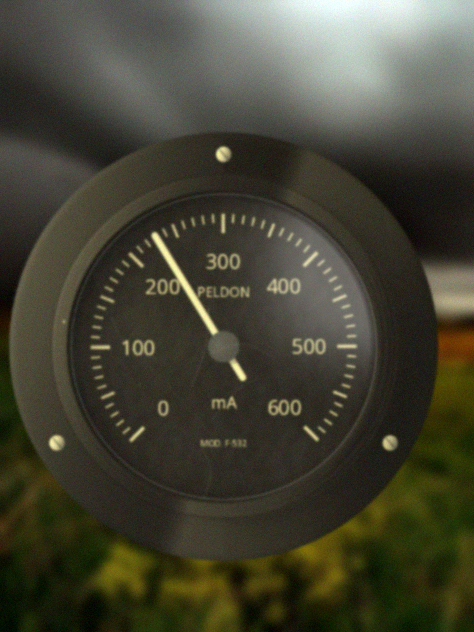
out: 230
